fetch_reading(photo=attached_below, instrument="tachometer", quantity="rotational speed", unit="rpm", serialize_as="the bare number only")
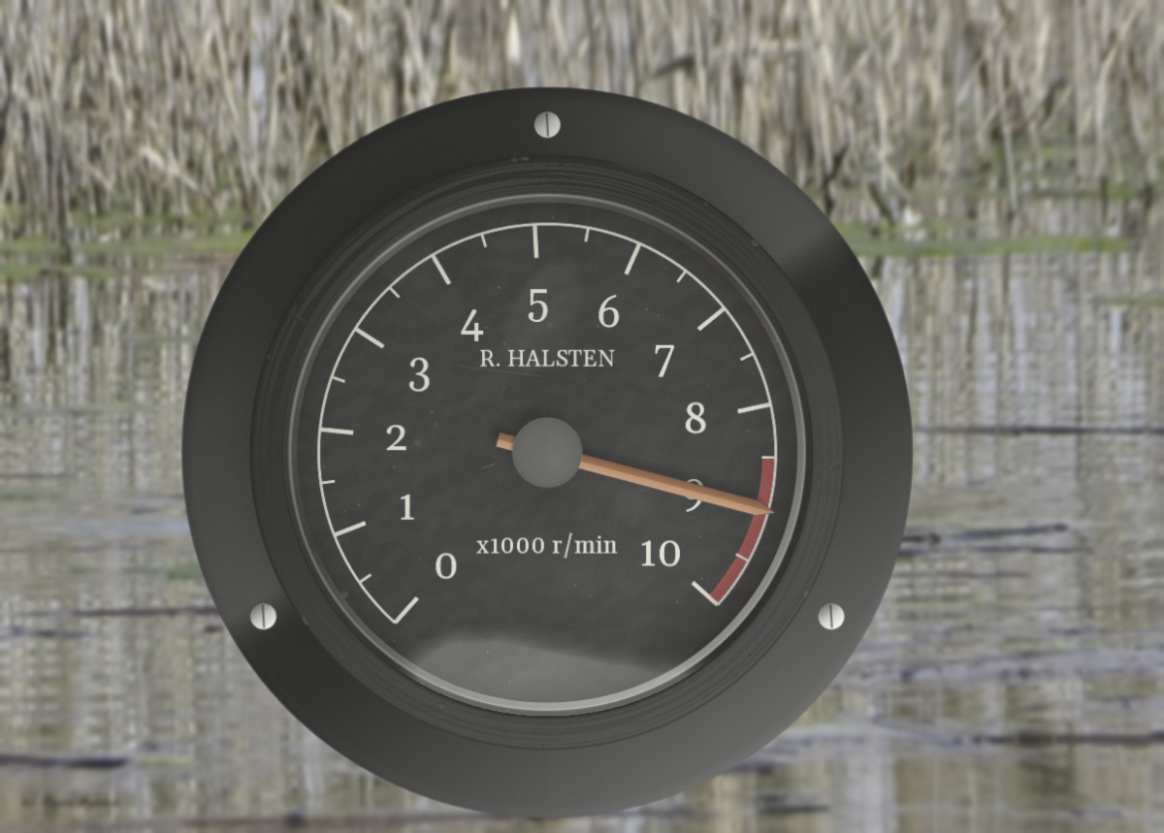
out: 9000
